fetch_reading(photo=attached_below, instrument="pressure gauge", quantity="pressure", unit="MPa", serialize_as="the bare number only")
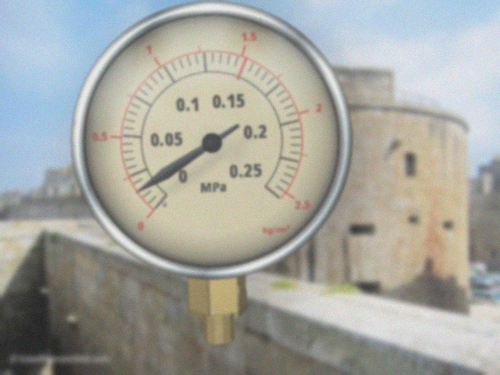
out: 0.015
